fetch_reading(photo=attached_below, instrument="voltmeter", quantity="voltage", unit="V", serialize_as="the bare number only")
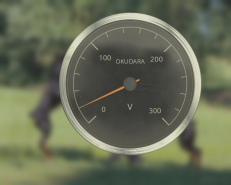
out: 20
